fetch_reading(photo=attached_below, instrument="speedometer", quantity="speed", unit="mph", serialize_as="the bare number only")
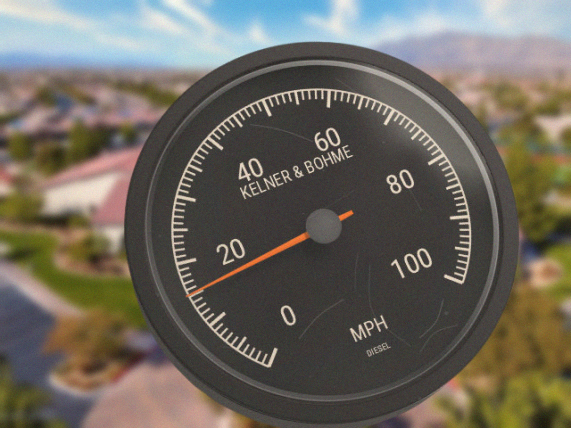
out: 15
